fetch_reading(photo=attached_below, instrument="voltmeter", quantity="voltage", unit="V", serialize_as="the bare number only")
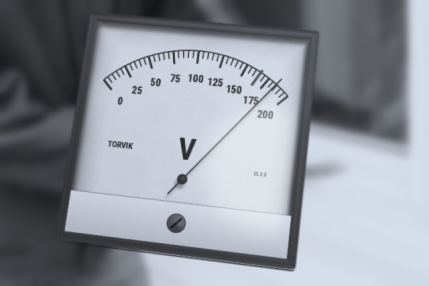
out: 185
